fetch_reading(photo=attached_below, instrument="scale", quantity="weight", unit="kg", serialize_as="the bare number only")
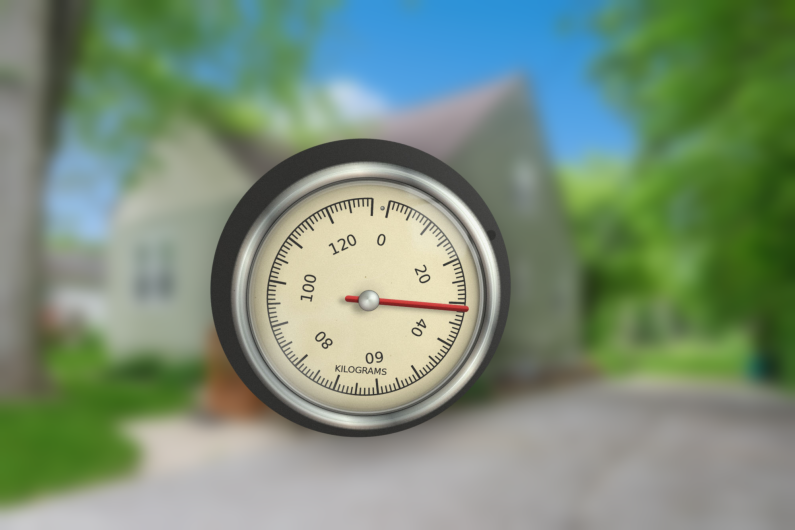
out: 31
